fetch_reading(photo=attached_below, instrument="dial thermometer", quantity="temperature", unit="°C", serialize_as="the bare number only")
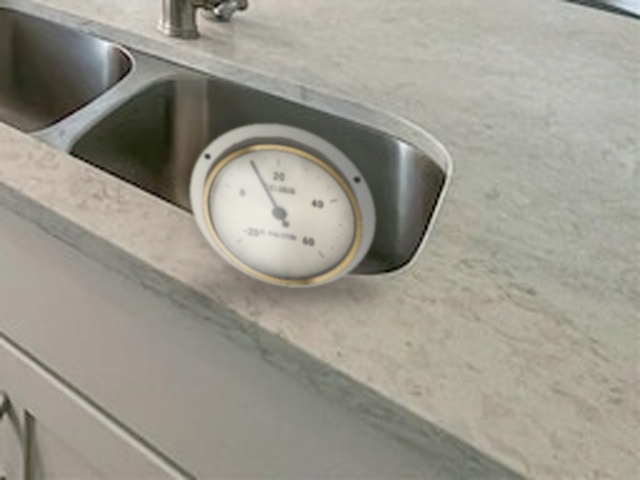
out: 12
